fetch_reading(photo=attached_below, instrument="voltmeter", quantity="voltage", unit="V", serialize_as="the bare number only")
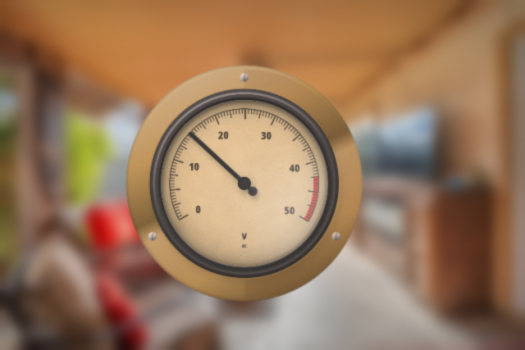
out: 15
